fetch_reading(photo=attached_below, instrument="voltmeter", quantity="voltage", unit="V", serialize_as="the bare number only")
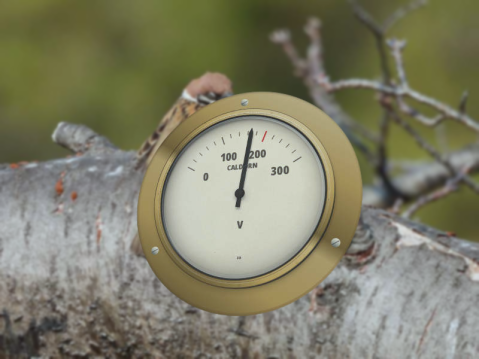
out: 170
